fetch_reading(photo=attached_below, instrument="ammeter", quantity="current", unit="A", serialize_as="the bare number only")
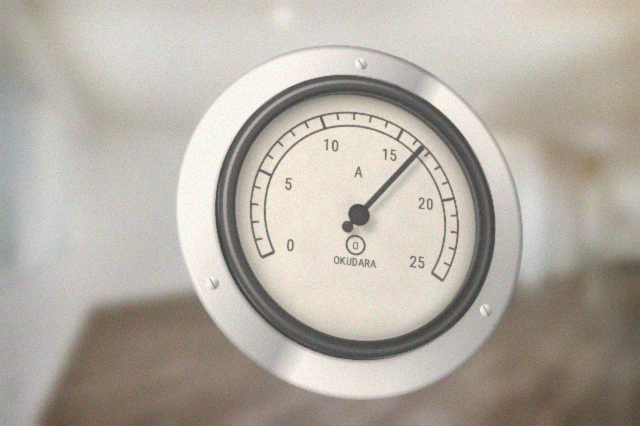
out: 16.5
